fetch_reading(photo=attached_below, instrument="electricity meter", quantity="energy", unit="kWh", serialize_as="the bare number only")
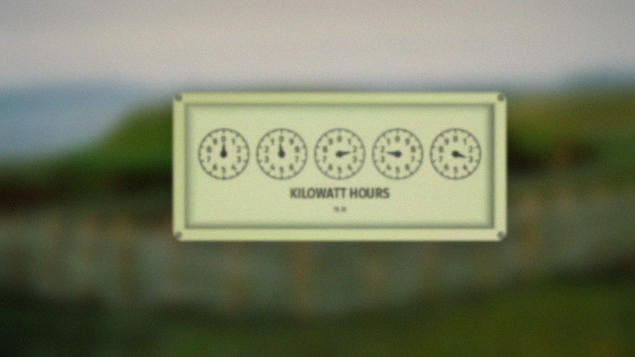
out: 223
